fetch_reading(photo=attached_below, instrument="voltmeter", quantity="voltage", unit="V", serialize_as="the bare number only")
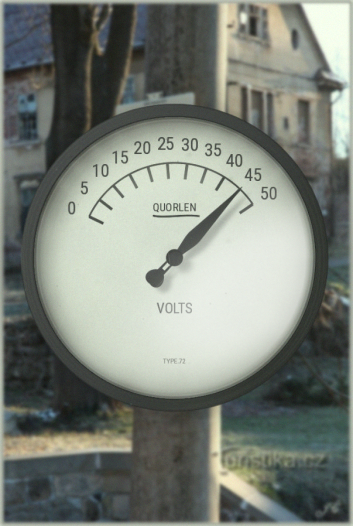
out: 45
